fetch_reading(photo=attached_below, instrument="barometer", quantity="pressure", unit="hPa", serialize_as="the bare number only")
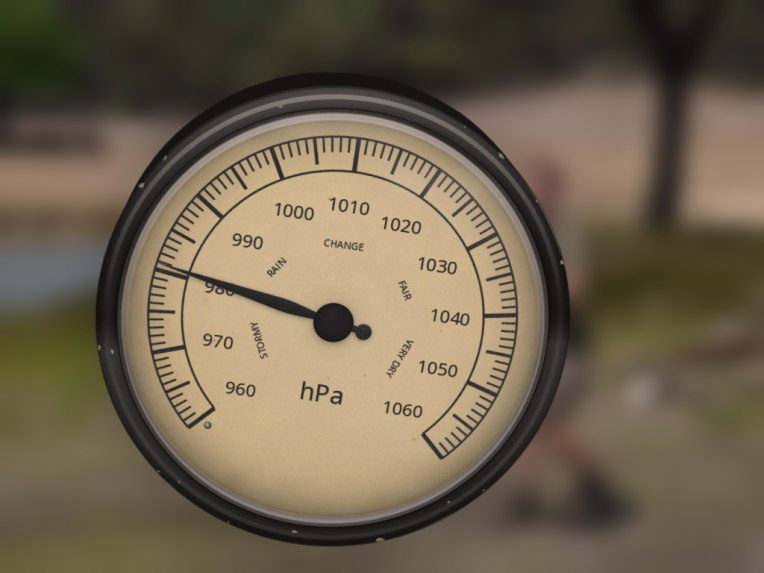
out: 981
